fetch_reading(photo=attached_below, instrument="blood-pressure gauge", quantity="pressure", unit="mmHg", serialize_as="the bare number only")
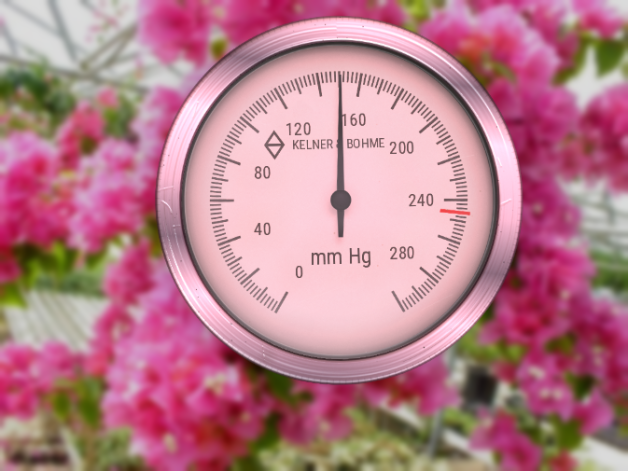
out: 150
